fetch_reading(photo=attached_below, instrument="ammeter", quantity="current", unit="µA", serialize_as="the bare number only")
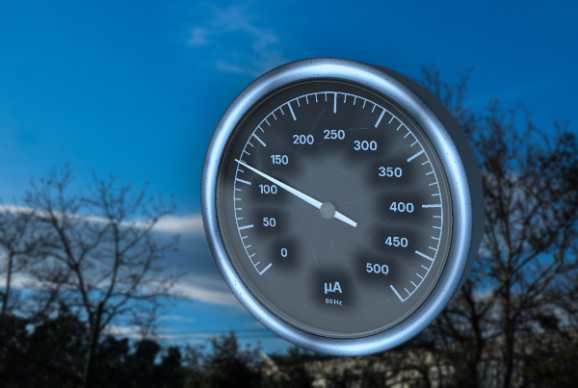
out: 120
